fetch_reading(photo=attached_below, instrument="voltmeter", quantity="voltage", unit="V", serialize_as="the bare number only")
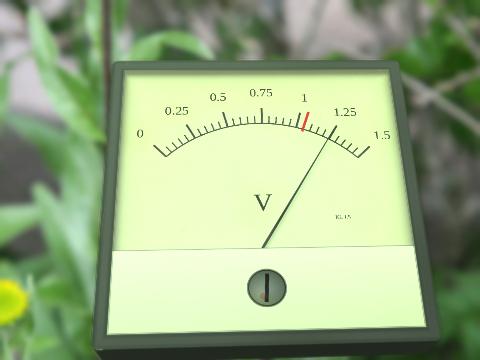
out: 1.25
